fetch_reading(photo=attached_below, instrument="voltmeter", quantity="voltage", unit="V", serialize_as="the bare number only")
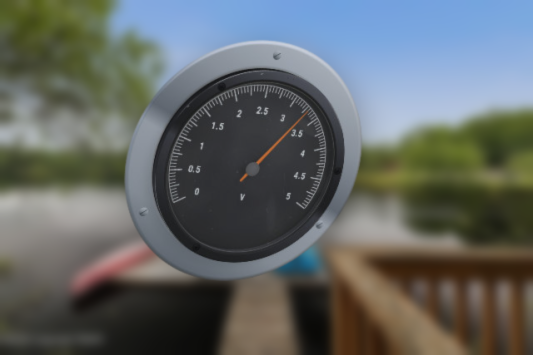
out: 3.25
